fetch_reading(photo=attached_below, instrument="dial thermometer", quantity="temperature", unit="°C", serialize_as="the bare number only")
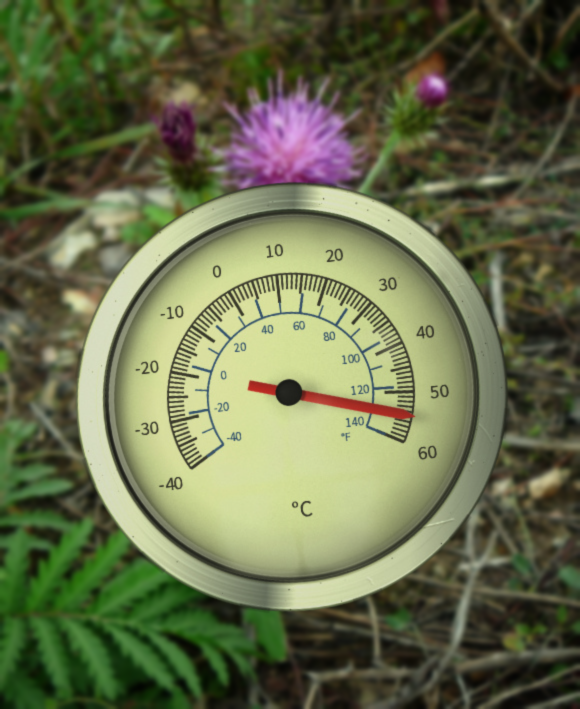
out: 55
